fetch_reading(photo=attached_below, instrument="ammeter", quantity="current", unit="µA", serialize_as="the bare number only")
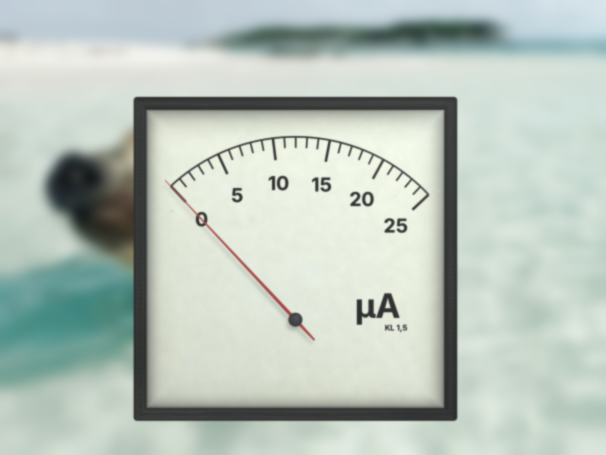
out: 0
